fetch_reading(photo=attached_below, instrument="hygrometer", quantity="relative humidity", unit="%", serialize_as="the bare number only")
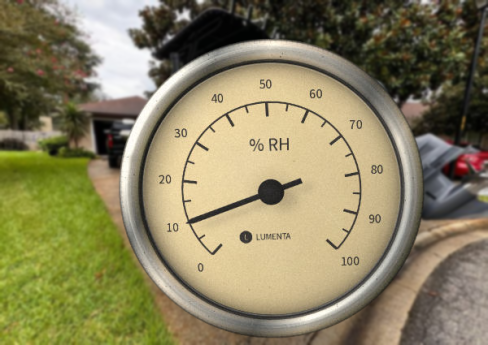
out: 10
